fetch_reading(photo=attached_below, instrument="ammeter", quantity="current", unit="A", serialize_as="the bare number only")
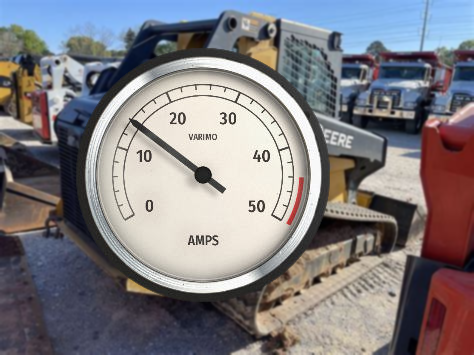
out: 14
